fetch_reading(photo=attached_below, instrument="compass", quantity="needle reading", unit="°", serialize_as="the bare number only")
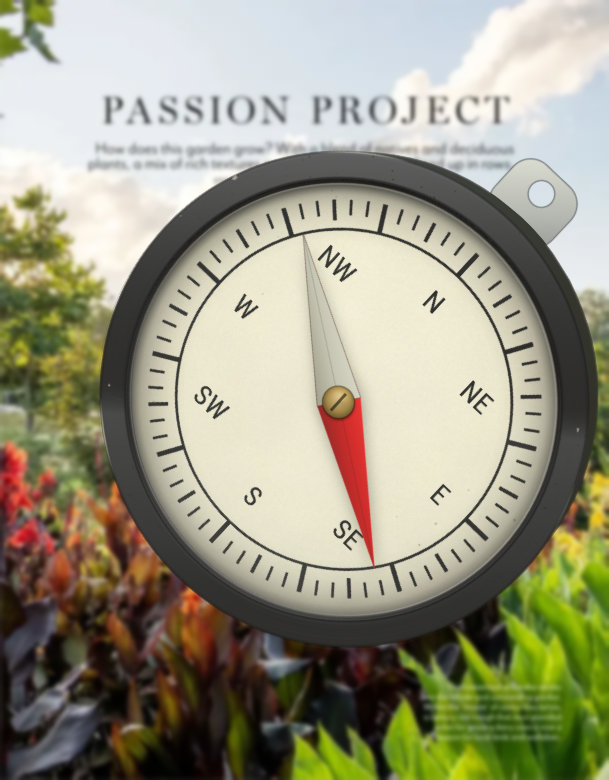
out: 125
